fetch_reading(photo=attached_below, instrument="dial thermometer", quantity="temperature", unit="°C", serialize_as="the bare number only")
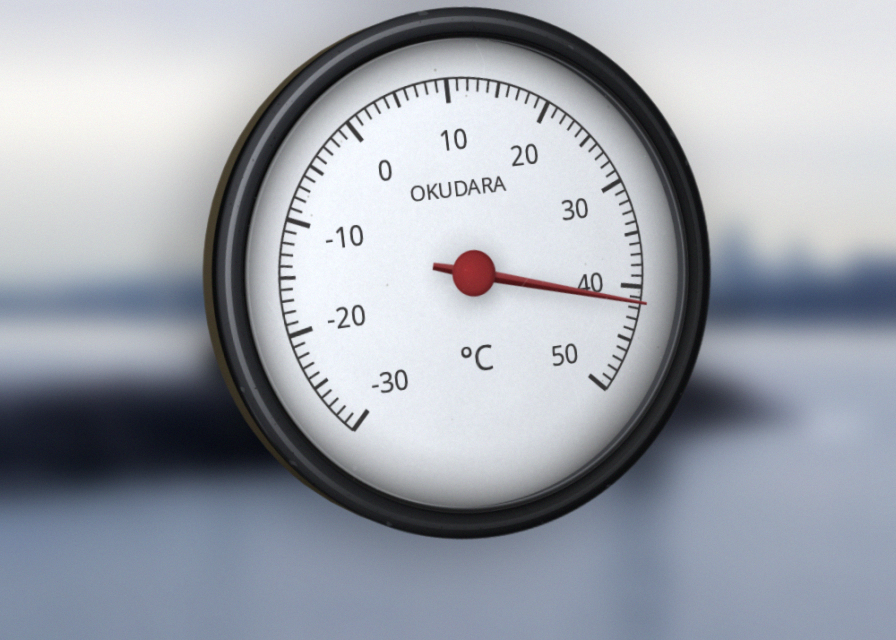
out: 41.5
